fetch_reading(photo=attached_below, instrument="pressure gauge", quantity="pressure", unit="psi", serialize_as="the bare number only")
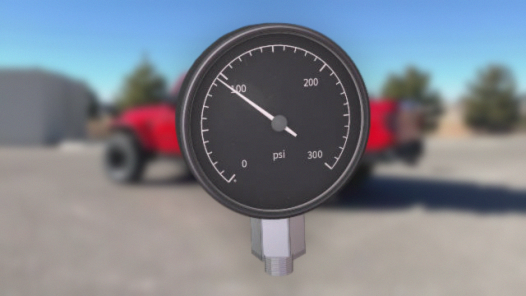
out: 95
